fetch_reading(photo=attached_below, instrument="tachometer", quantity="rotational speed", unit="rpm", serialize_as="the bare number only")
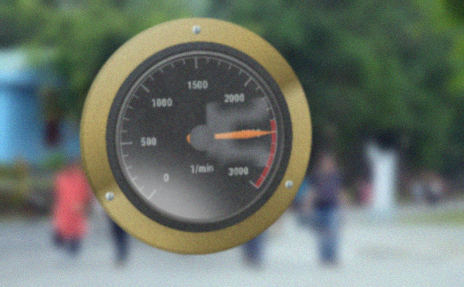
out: 2500
